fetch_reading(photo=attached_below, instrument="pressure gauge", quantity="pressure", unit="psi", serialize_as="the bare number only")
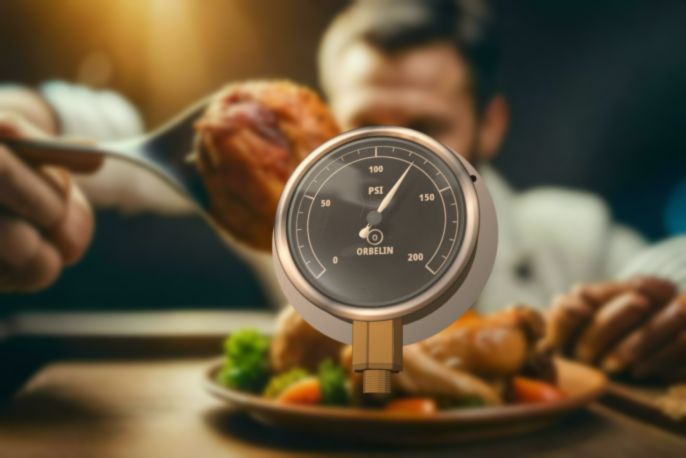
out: 125
